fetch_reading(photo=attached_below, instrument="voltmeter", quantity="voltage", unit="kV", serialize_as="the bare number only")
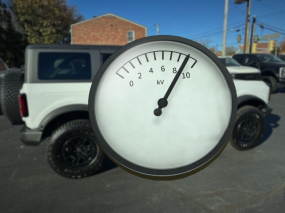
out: 9
